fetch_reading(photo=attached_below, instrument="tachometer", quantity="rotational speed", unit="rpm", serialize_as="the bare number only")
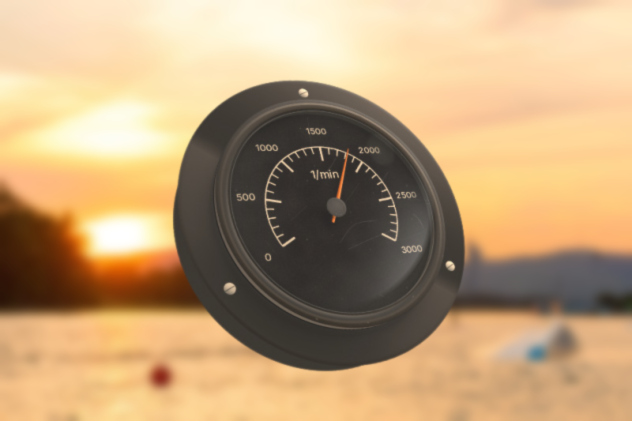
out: 1800
